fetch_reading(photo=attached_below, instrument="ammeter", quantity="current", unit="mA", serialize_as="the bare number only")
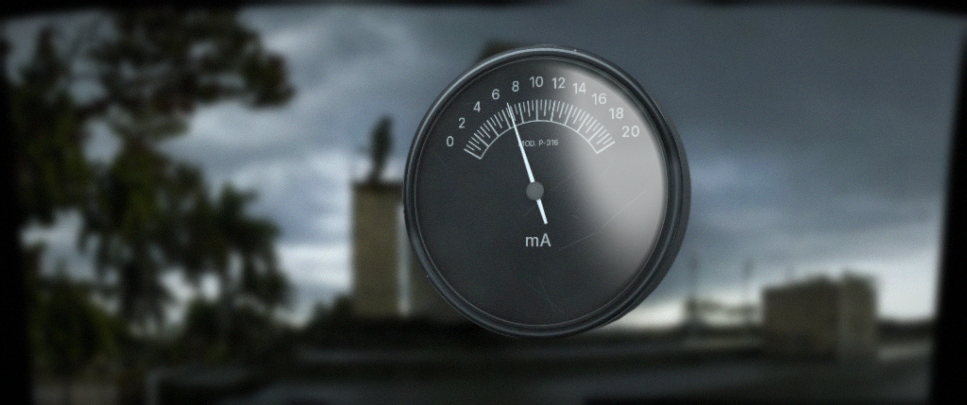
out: 7
